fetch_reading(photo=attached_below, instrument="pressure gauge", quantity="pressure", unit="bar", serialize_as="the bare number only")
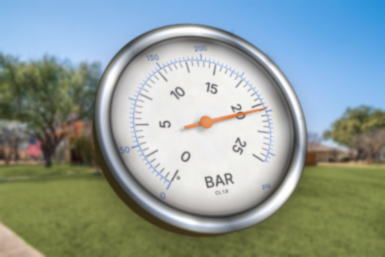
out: 20.5
